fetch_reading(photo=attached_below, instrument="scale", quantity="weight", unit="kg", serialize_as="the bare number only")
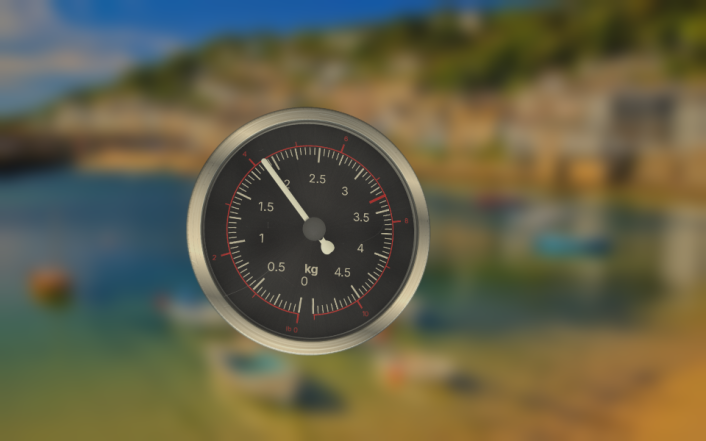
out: 1.9
